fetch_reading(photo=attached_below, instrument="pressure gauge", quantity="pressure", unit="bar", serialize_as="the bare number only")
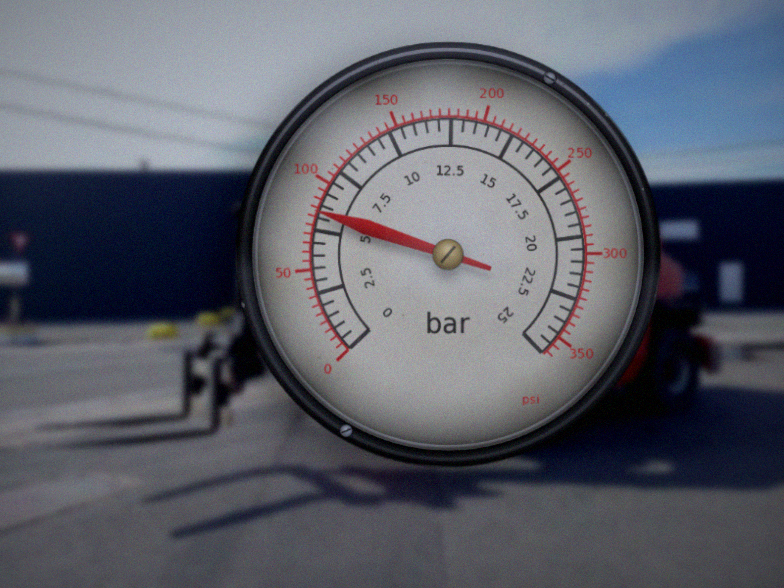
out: 5.75
